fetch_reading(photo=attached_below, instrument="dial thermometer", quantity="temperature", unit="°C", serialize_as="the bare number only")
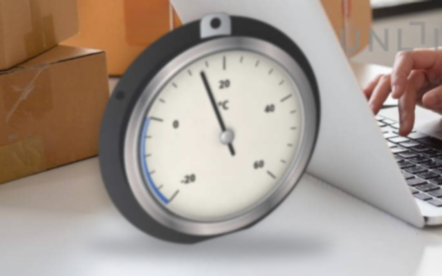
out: 14
